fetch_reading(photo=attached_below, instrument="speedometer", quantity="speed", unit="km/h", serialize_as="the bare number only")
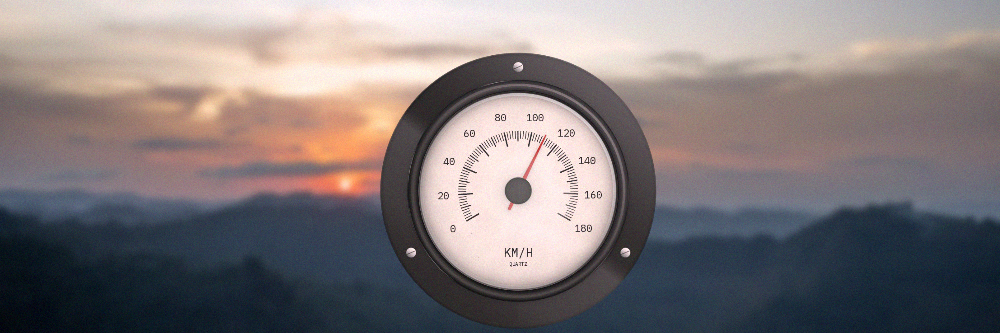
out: 110
